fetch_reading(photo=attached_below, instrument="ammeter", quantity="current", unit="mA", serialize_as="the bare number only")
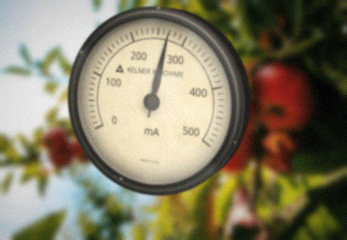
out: 270
